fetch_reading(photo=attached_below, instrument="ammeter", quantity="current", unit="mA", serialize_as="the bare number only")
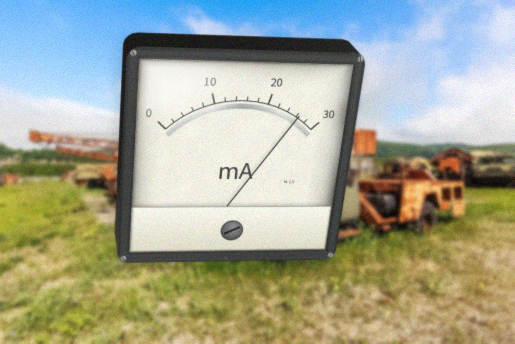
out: 26
